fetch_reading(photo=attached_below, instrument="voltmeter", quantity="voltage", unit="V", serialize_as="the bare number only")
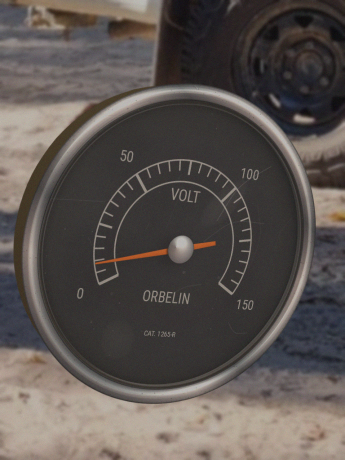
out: 10
